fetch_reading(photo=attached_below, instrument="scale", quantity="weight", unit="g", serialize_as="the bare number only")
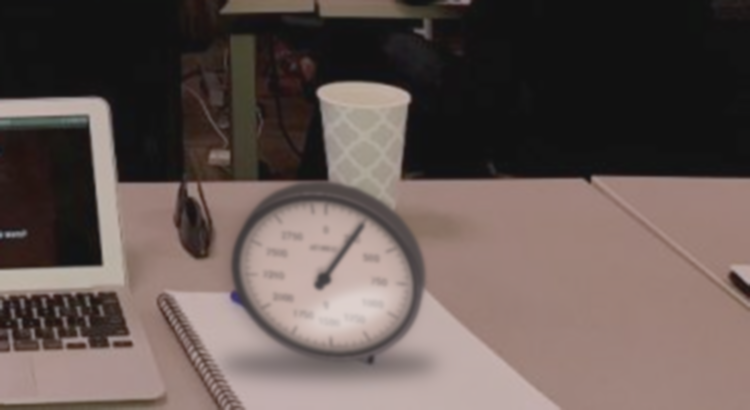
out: 250
